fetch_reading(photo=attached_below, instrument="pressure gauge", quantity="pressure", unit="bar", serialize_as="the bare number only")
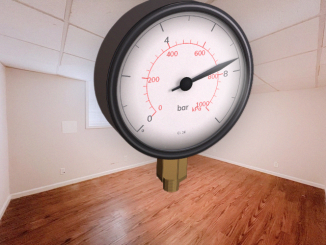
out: 7.5
